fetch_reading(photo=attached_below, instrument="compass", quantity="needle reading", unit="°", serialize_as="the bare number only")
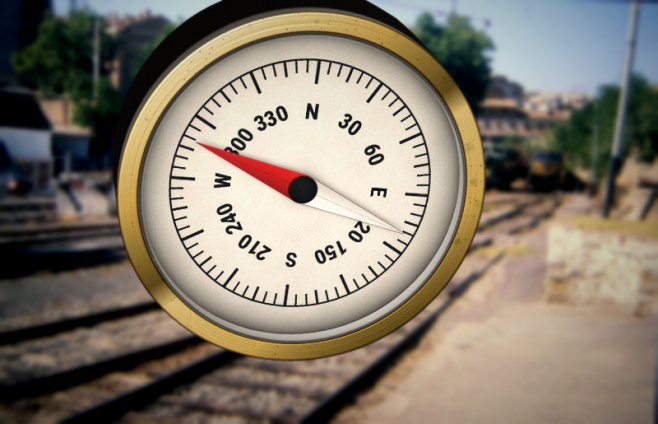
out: 290
